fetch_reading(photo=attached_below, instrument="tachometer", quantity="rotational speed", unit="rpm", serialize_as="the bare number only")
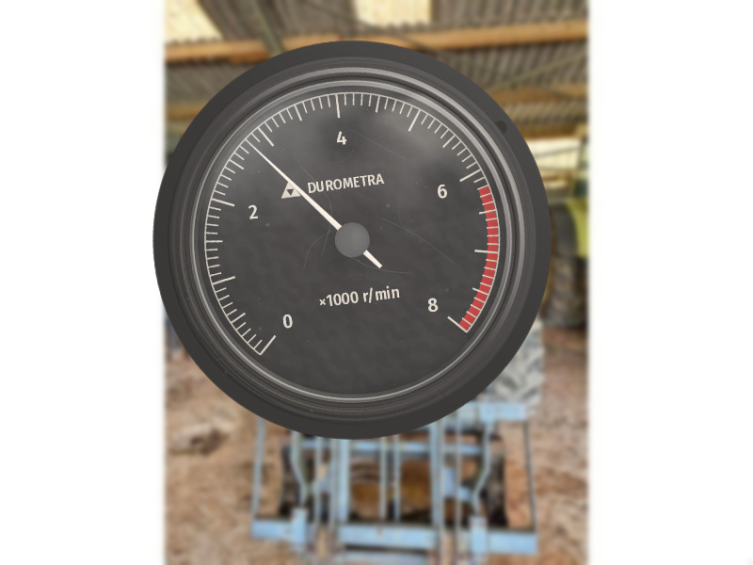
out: 2800
